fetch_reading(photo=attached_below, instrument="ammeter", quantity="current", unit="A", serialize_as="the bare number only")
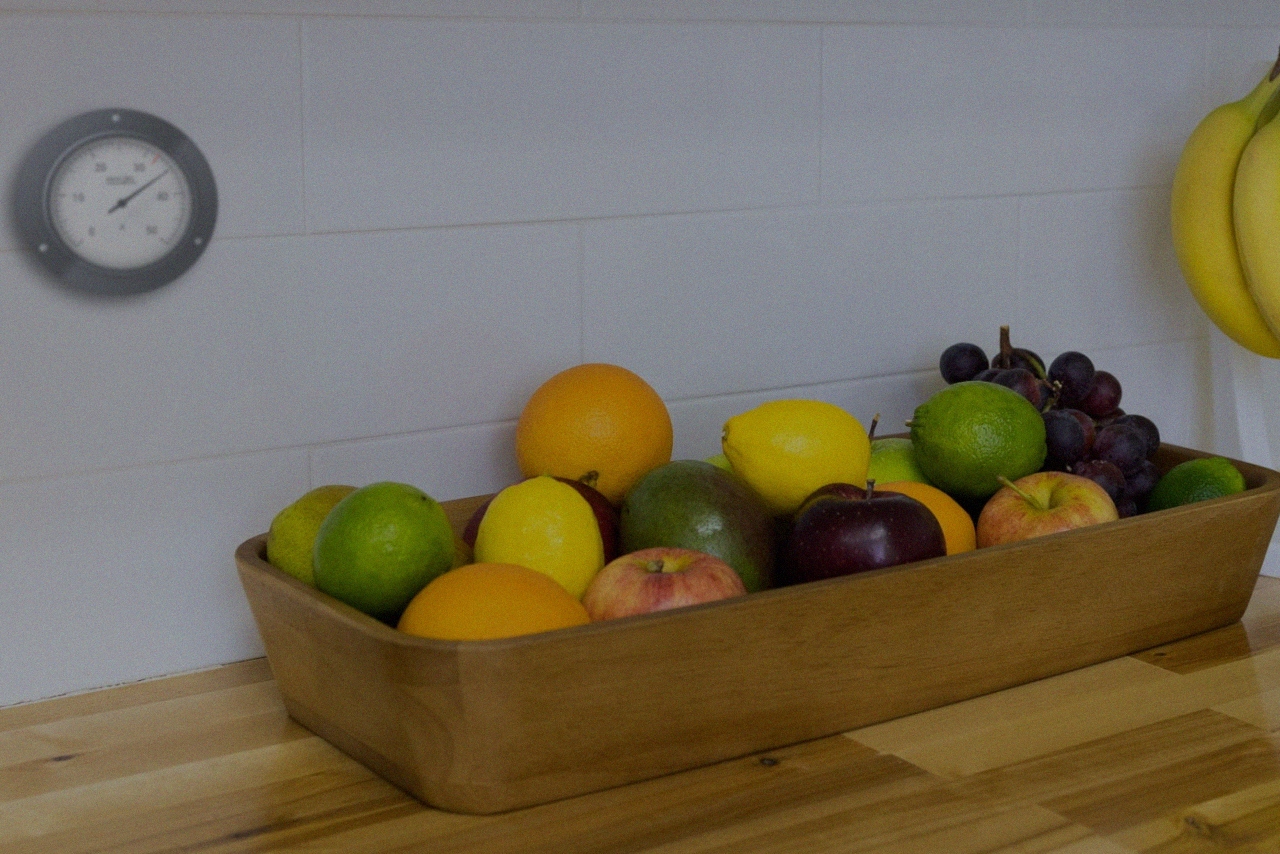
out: 35
